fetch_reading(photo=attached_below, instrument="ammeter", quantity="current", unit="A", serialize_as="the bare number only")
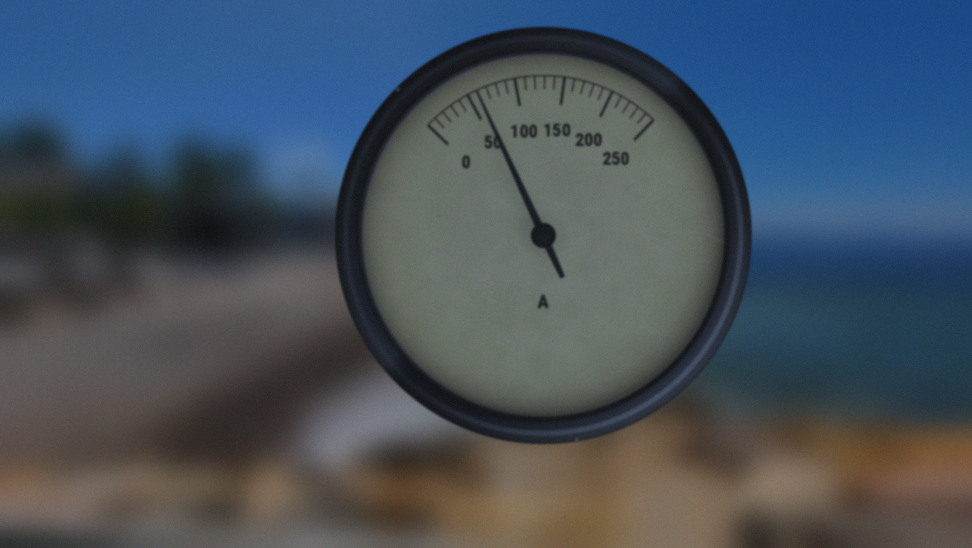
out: 60
